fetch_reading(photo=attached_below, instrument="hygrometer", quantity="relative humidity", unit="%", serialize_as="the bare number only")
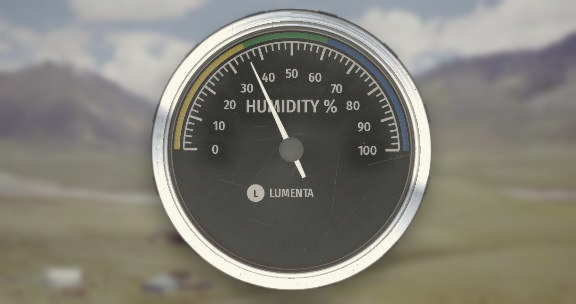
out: 36
